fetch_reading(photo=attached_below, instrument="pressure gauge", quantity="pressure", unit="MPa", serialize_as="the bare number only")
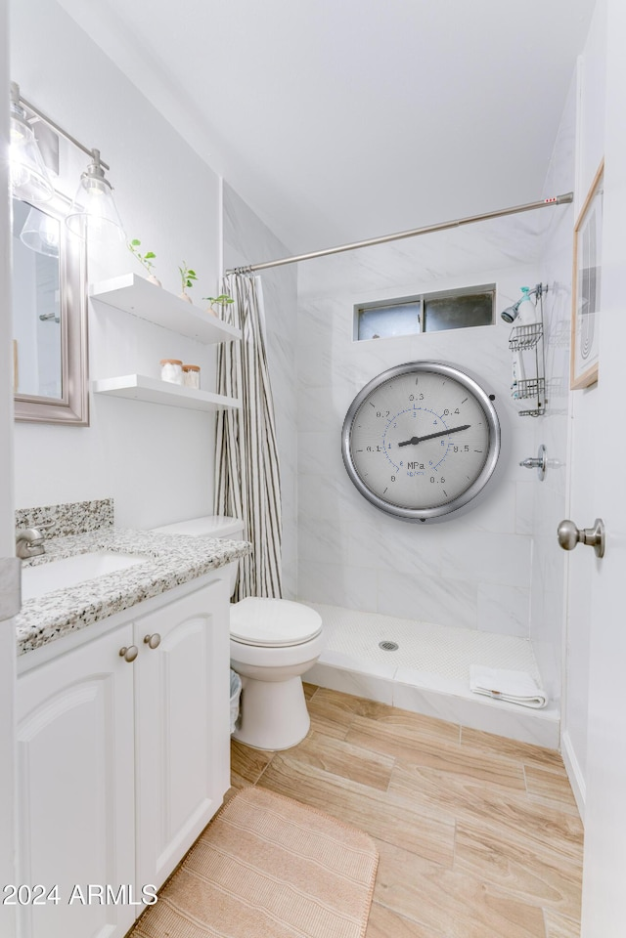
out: 0.45
